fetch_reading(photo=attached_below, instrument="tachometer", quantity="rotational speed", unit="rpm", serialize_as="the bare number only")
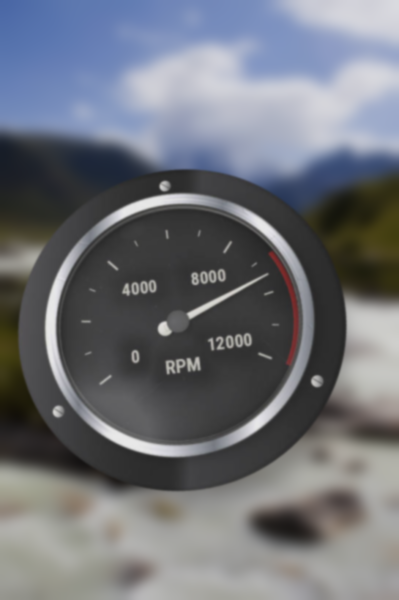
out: 9500
